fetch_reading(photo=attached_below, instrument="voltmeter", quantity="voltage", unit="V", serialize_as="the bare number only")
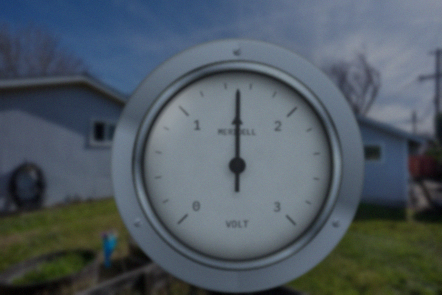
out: 1.5
